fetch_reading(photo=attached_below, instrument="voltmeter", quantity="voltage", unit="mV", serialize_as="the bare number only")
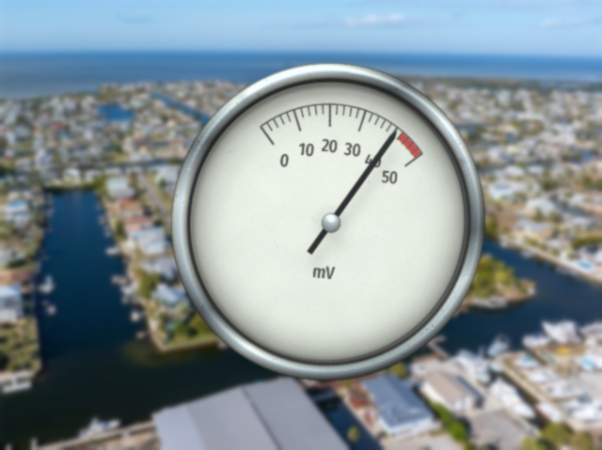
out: 40
